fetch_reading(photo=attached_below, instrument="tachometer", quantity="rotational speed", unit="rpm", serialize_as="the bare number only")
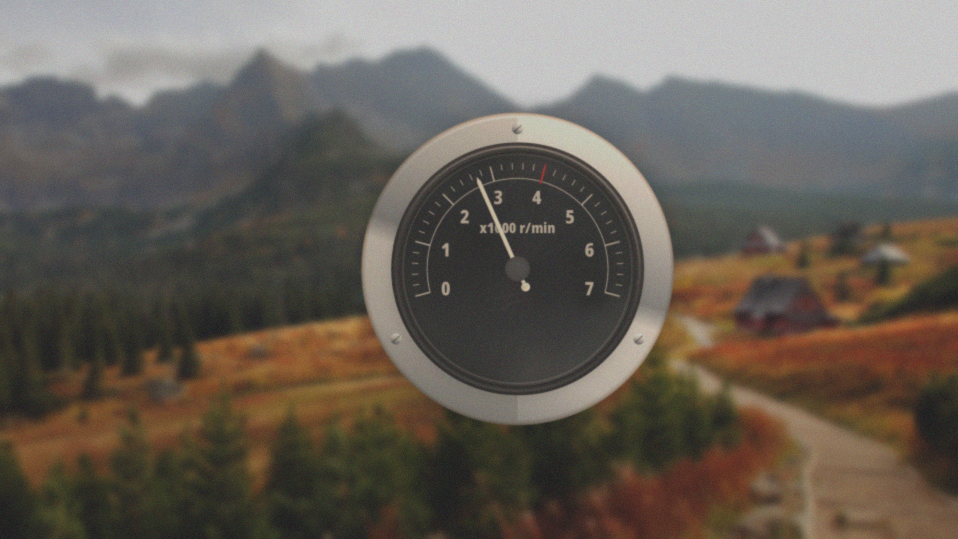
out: 2700
